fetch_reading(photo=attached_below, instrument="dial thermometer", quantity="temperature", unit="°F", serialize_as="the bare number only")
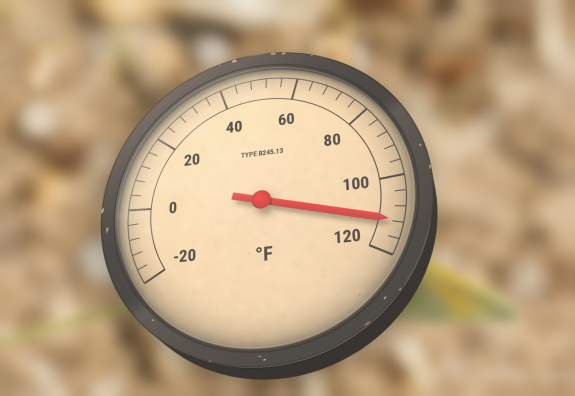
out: 112
